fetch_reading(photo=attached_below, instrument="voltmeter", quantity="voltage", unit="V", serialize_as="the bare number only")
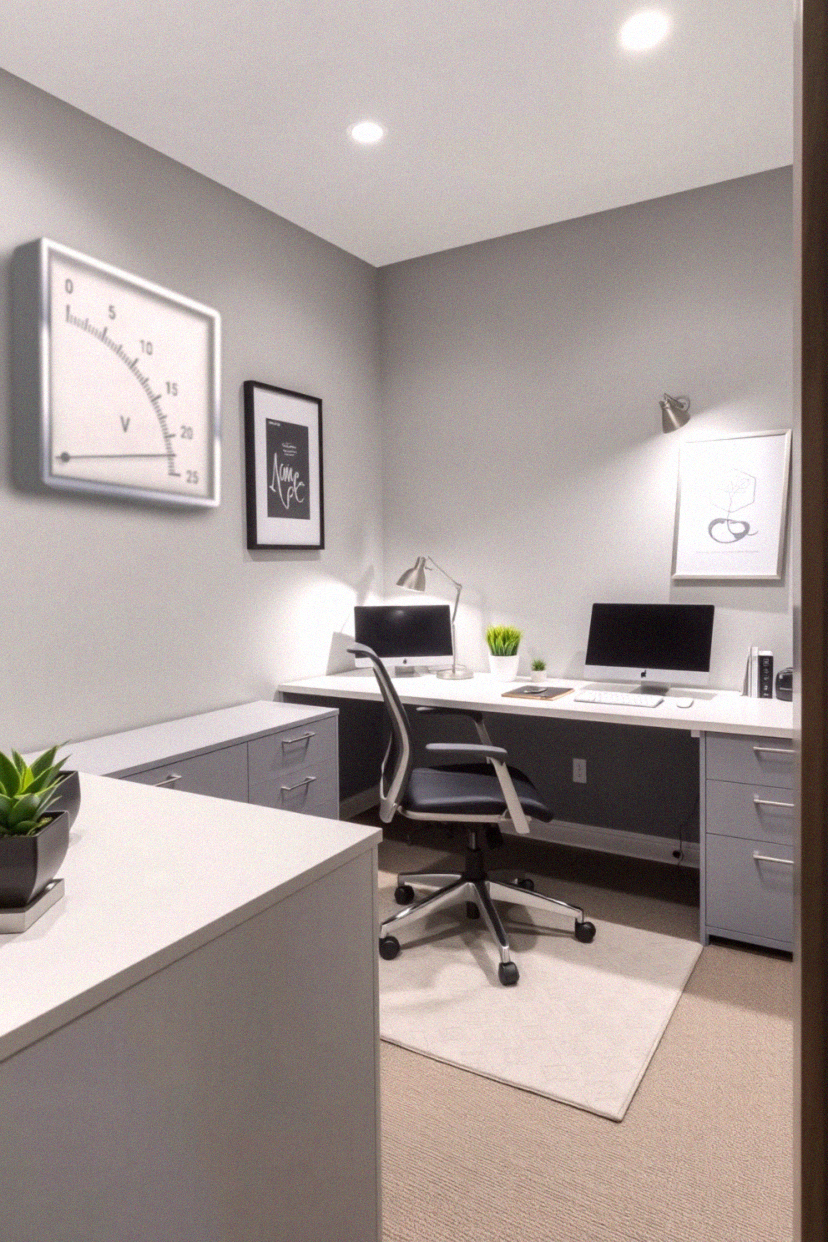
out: 22.5
